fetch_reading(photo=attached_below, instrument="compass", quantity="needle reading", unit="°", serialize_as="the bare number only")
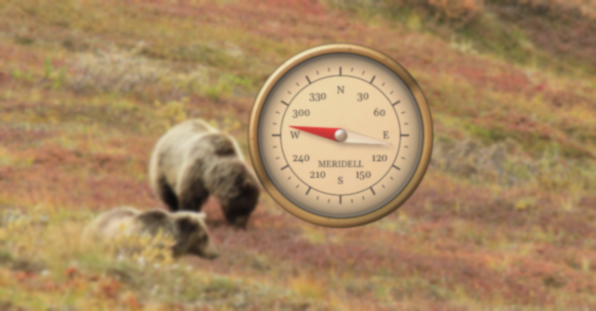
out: 280
